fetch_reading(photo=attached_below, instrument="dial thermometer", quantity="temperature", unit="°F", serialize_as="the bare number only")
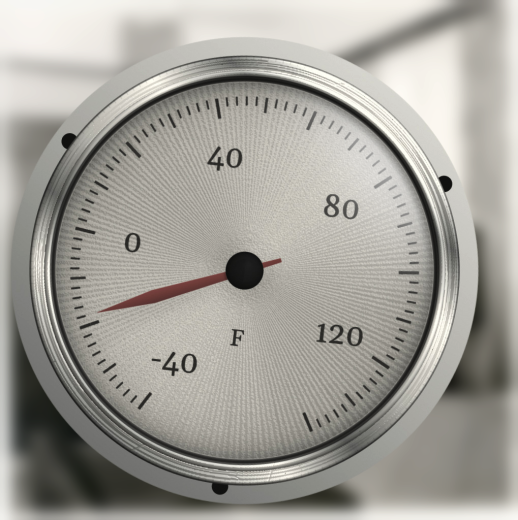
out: -18
